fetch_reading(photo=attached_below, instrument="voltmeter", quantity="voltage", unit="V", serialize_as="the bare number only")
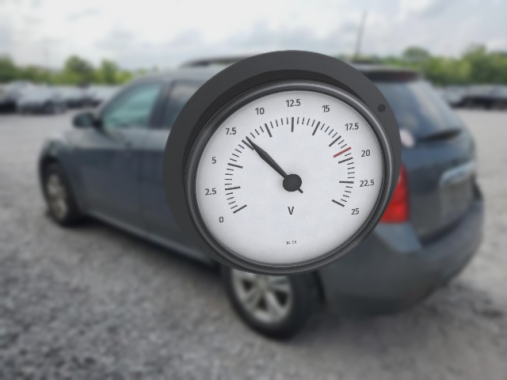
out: 8
